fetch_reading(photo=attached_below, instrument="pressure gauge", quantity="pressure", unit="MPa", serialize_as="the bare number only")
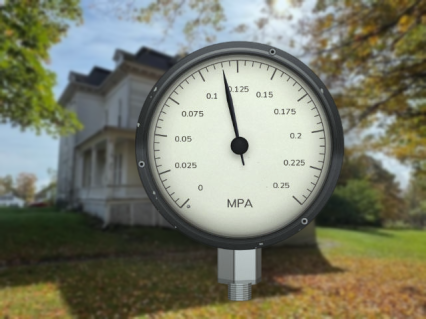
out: 0.115
